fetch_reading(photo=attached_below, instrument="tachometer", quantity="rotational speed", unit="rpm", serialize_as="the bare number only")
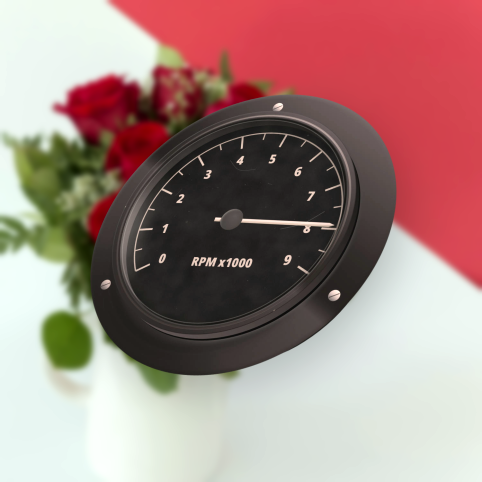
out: 8000
